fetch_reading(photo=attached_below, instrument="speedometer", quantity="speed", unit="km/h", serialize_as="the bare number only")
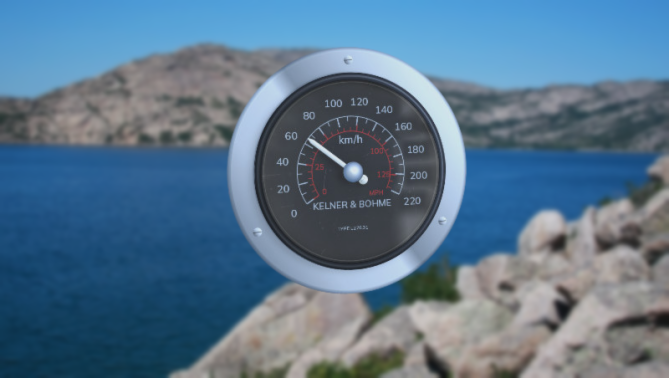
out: 65
